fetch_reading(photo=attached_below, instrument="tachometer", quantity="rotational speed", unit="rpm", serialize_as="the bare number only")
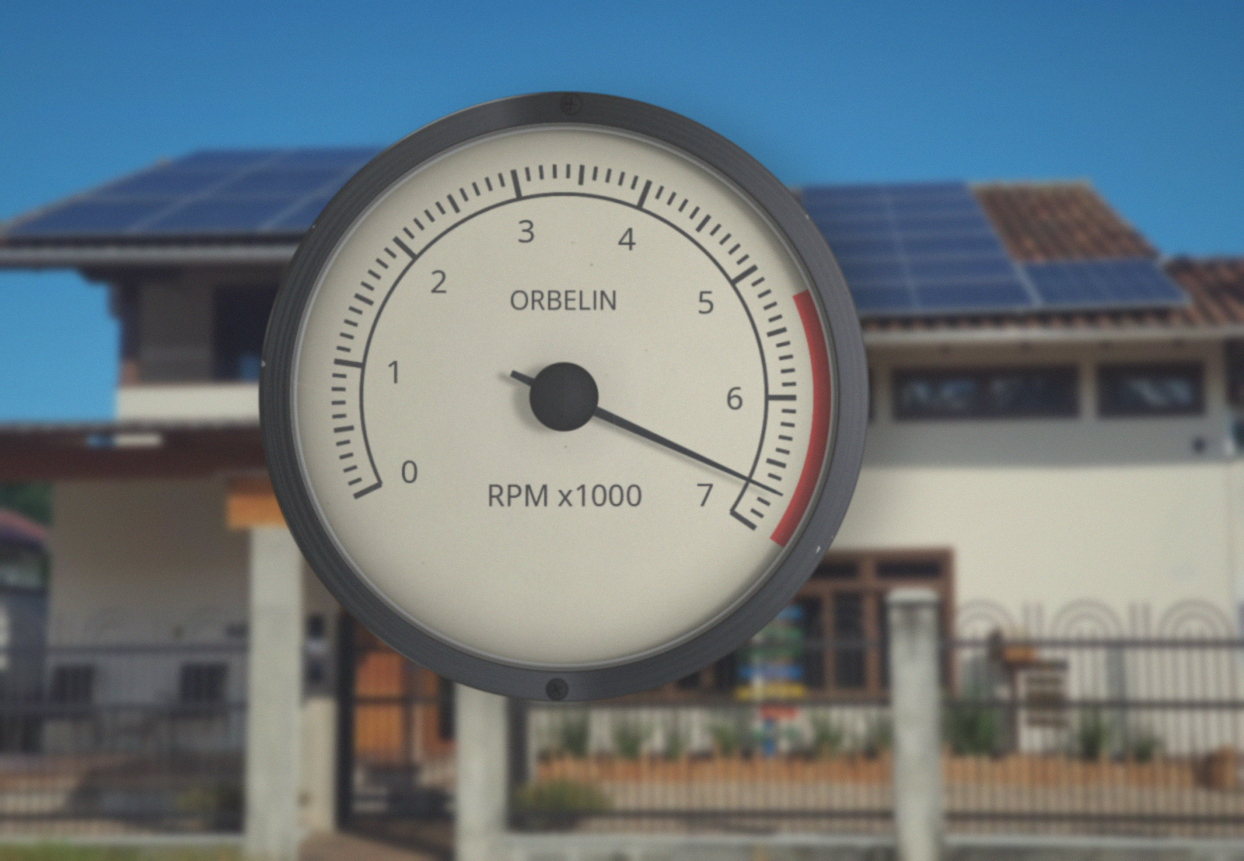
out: 6700
